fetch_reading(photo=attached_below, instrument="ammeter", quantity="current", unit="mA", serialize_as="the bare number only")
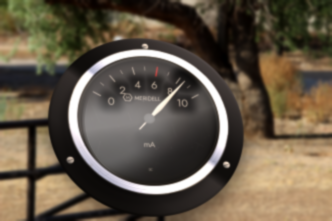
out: 8.5
